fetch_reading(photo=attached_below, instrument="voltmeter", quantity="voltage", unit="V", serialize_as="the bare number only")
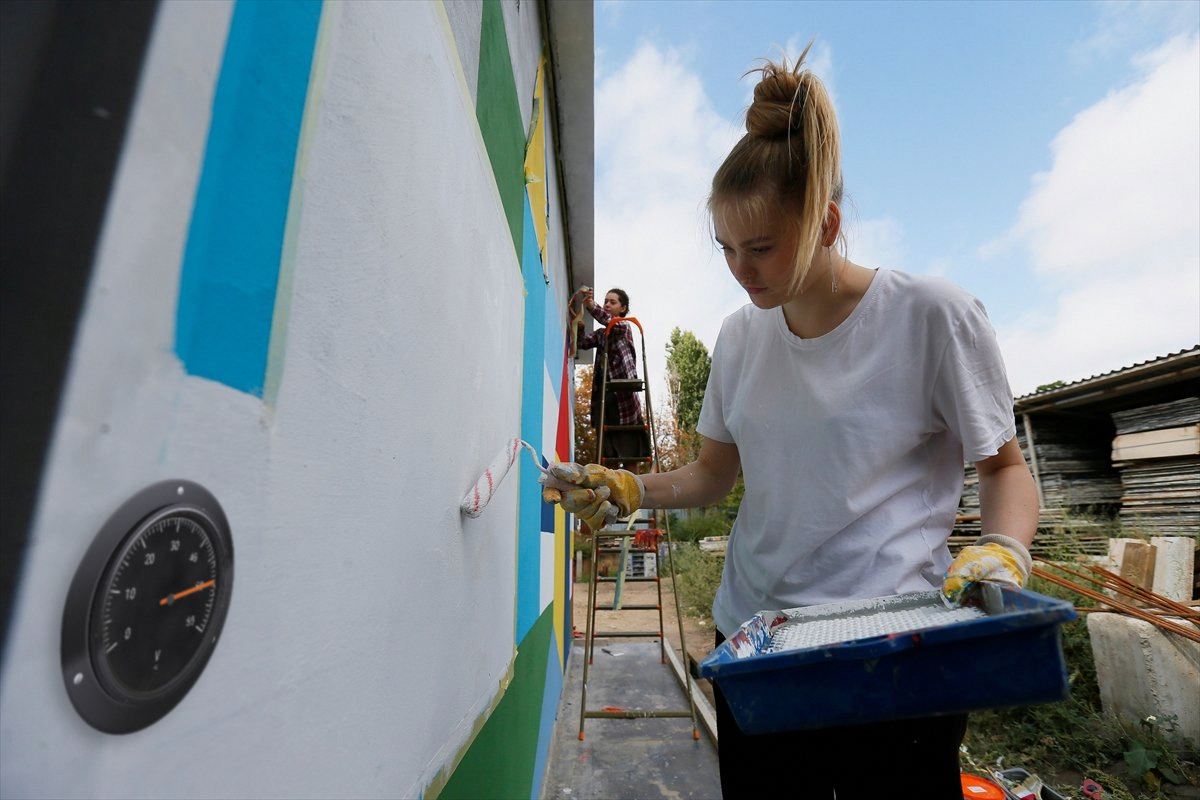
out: 50
